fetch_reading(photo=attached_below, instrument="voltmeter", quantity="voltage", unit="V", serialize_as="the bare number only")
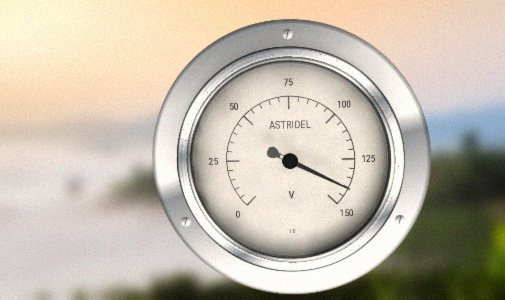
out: 140
